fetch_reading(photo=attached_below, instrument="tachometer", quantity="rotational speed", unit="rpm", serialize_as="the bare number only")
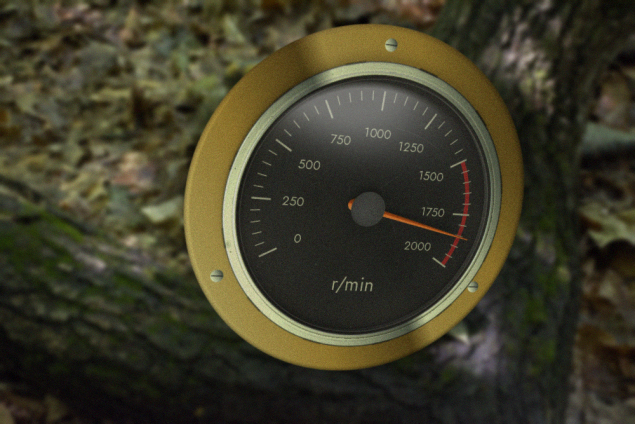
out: 1850
